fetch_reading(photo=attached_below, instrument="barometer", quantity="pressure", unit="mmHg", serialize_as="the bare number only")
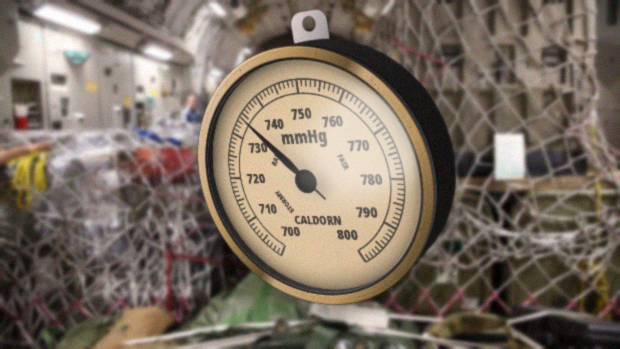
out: 735
